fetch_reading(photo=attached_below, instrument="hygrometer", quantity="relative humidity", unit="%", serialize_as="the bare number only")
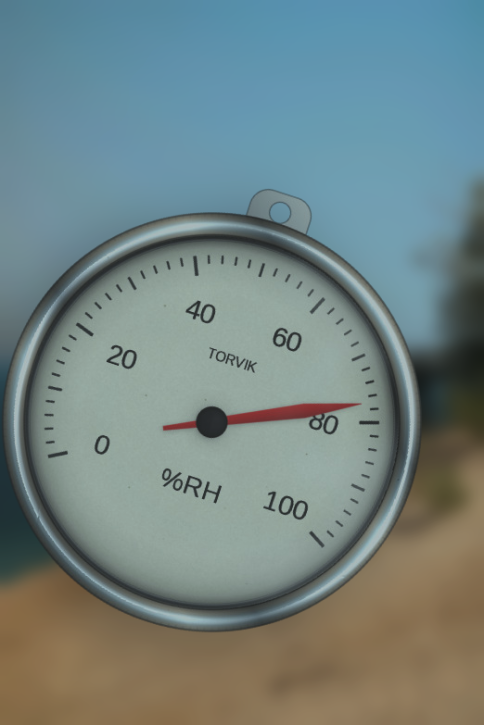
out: 77
